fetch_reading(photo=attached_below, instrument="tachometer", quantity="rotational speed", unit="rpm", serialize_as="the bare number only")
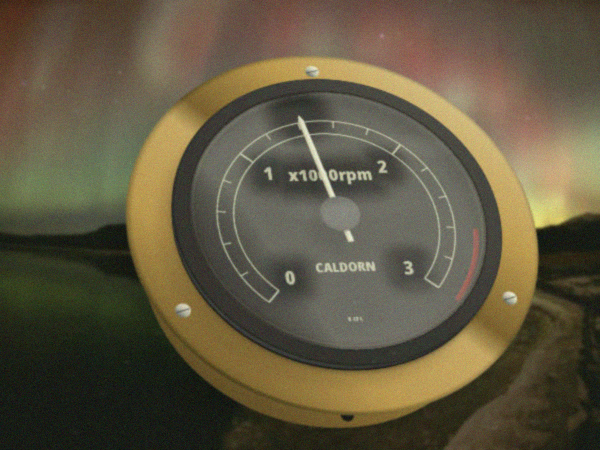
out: 1400
